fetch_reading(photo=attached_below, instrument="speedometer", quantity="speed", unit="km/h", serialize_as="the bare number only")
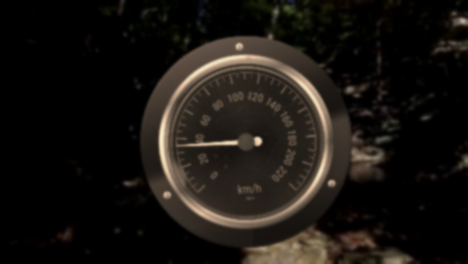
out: 35
